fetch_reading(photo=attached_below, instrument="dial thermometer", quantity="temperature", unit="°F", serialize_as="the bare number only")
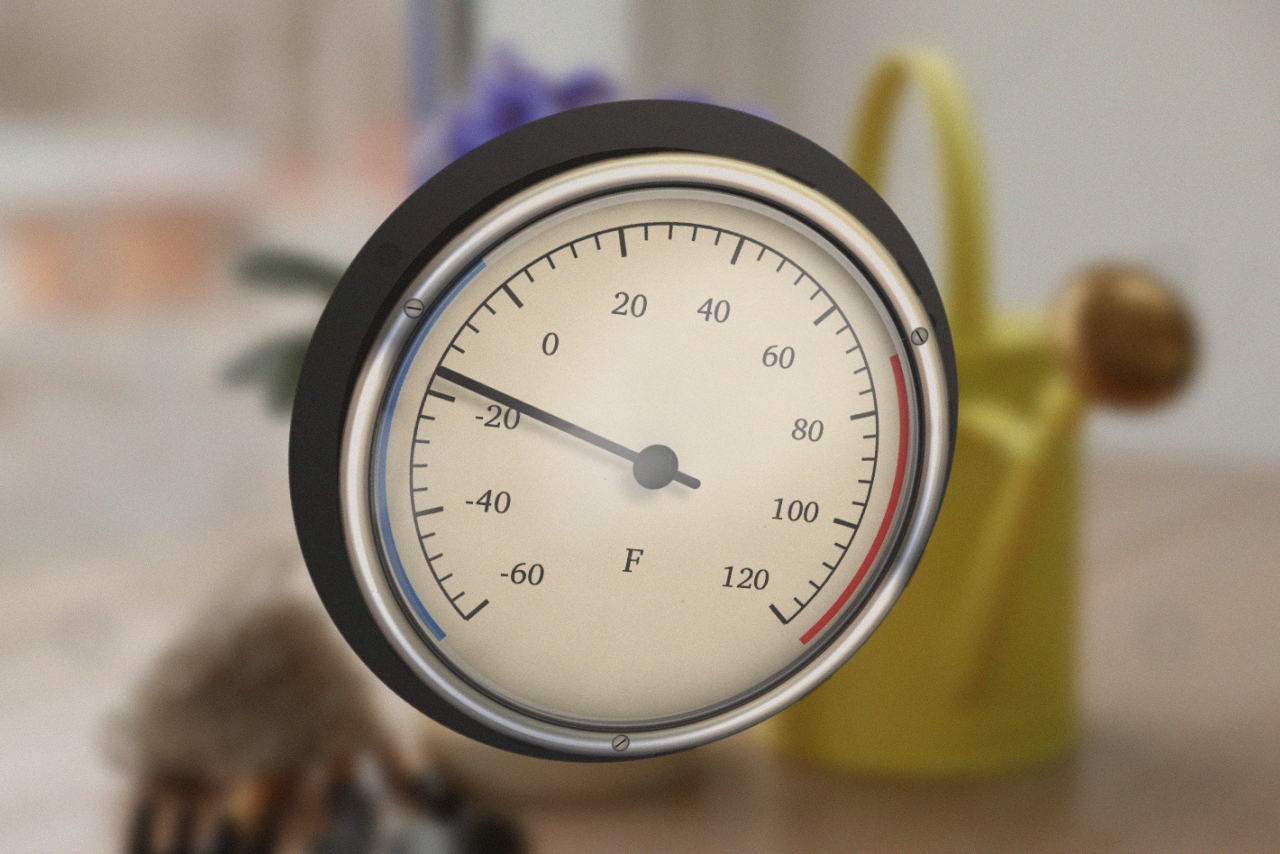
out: -16
